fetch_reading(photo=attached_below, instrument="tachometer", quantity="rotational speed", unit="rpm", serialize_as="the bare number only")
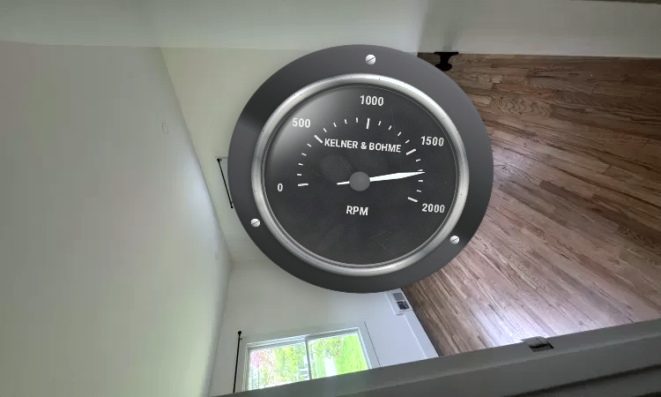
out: 1700
